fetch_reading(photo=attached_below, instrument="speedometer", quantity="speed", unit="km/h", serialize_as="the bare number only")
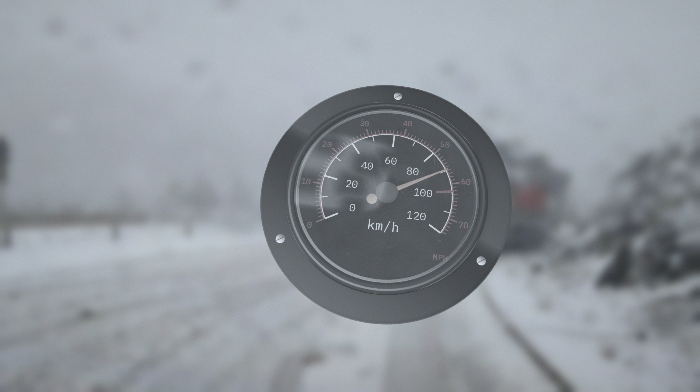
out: 90
